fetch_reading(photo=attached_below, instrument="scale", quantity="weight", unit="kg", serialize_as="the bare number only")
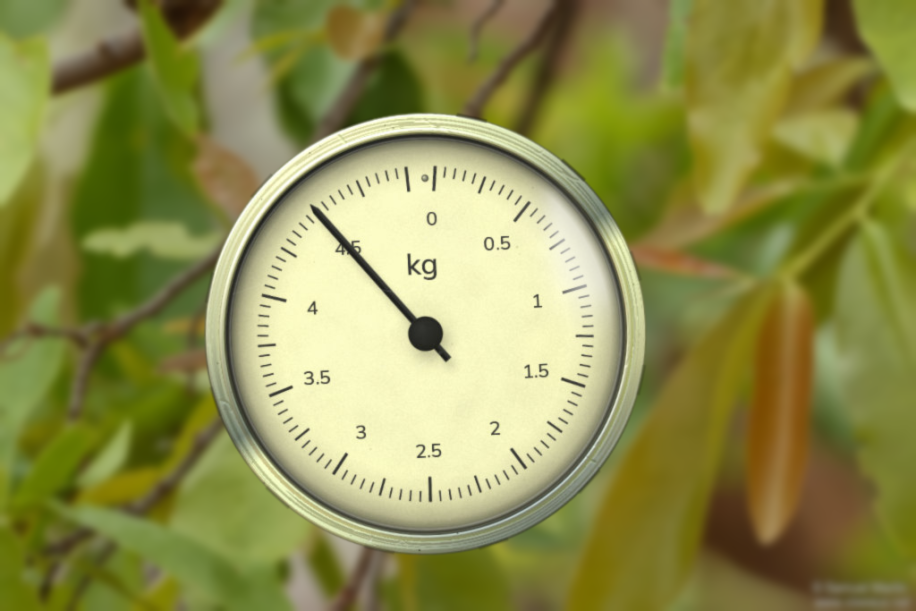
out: 4.5
